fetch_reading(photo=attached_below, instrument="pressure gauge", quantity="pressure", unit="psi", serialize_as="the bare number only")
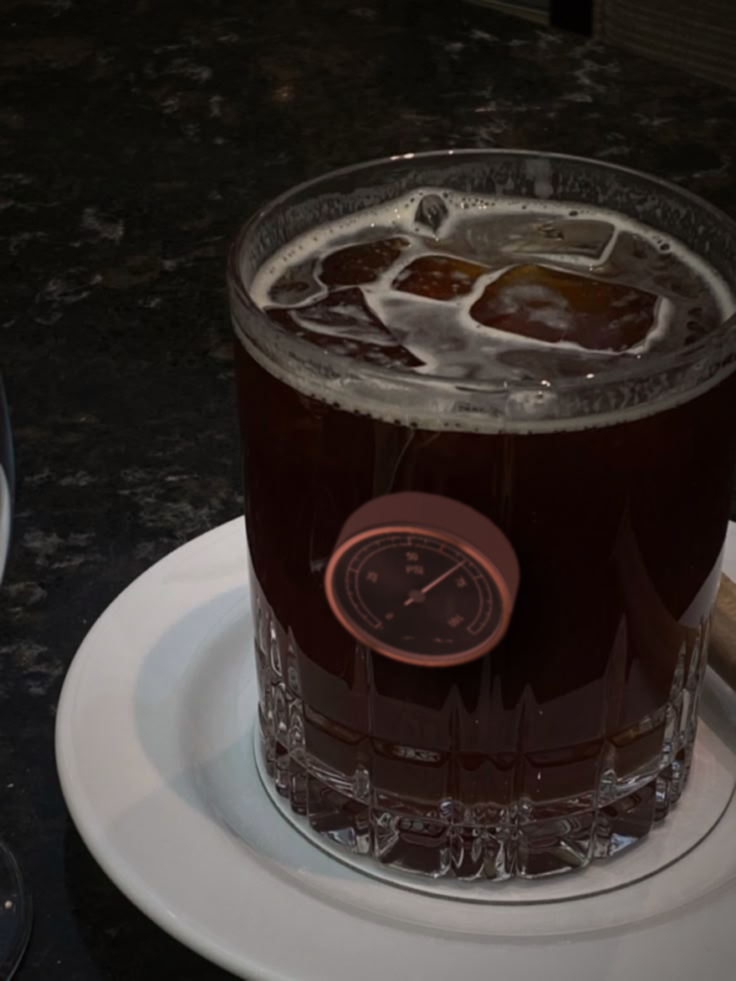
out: 67.5
